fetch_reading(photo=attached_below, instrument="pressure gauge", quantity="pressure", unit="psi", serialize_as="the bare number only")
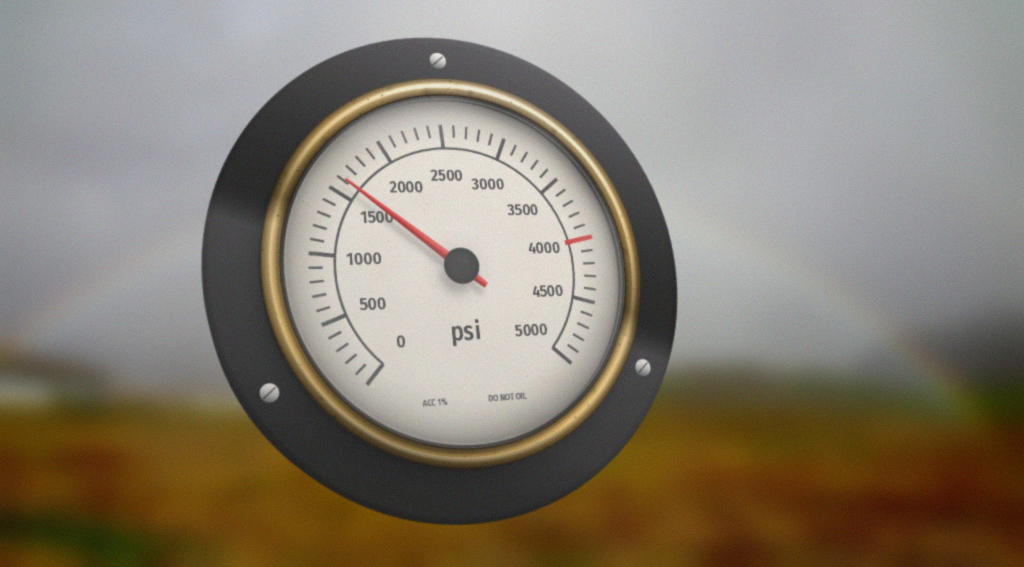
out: 1600
